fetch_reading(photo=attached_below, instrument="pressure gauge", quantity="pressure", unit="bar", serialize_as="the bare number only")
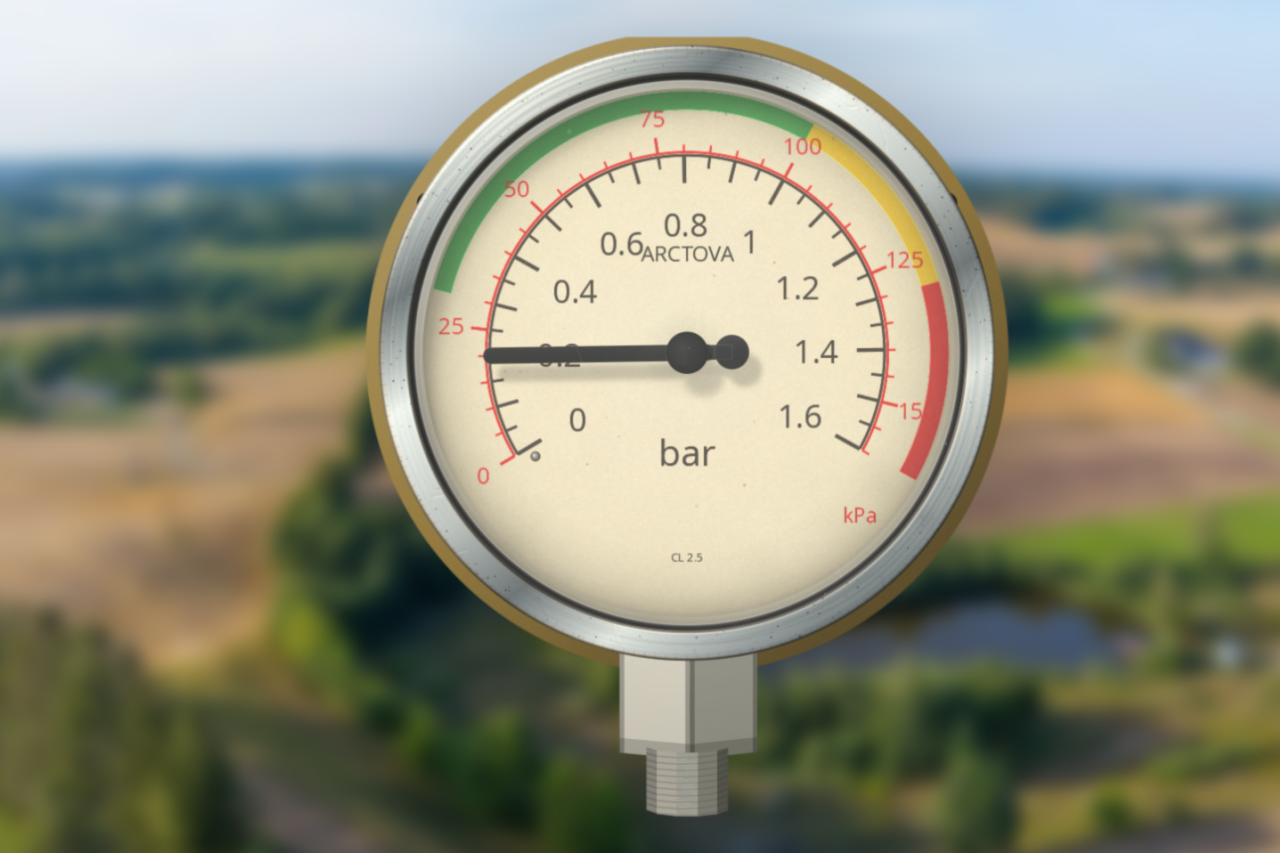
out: 0.2
